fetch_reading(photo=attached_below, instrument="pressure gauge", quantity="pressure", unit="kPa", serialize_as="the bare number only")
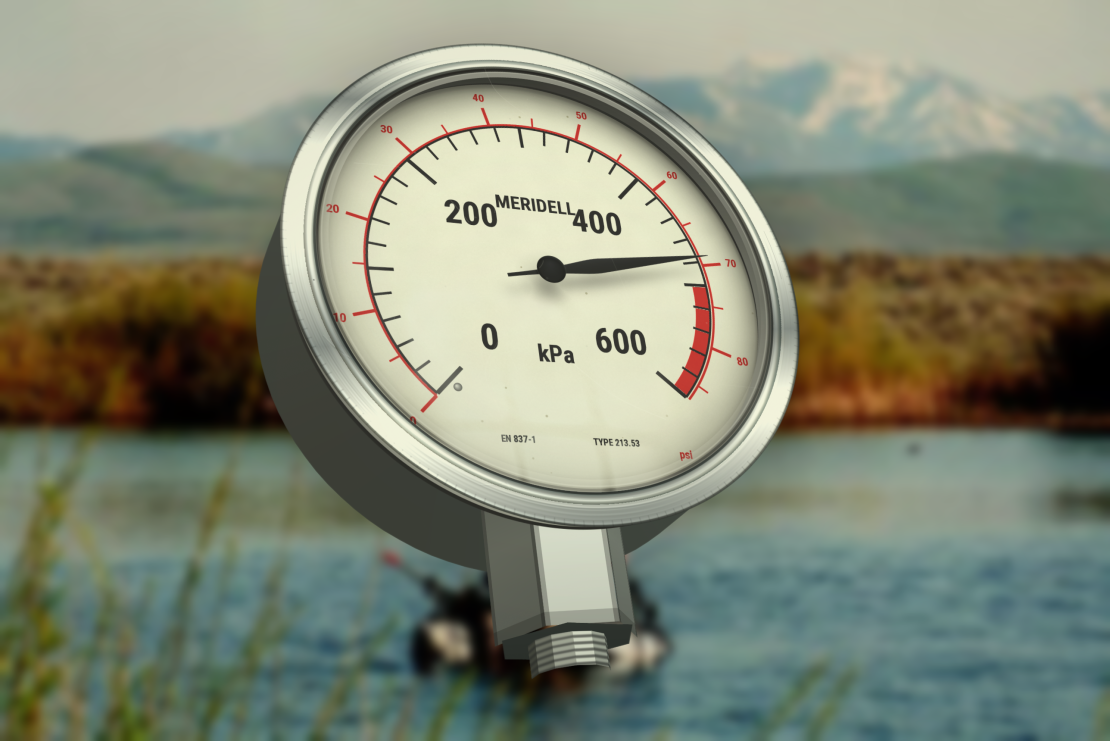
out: 480
